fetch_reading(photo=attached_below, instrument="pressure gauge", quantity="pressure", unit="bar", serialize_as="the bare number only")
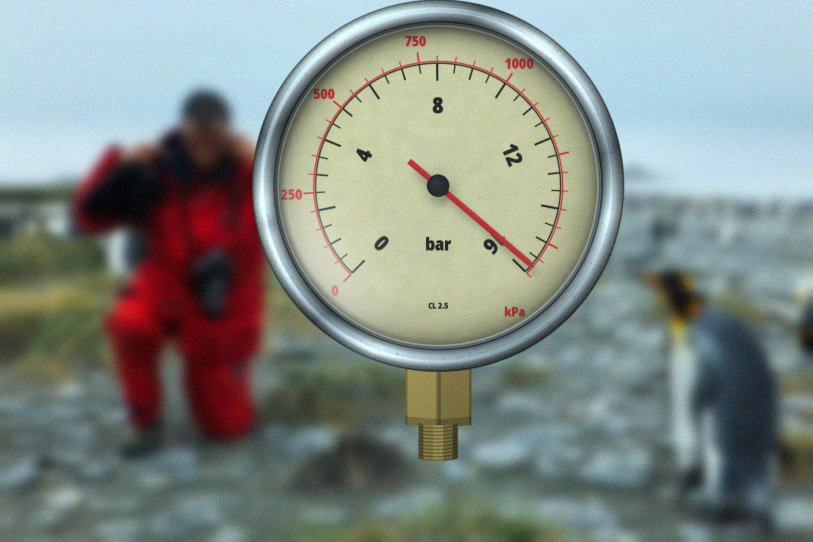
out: 15.75
